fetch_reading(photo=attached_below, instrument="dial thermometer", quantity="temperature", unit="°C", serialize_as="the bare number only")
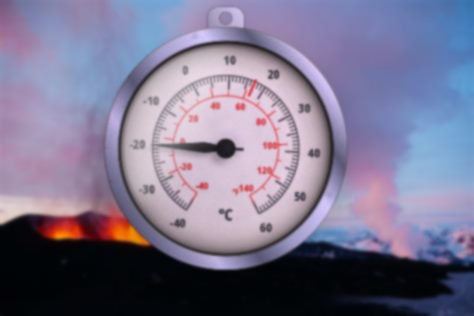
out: -20
